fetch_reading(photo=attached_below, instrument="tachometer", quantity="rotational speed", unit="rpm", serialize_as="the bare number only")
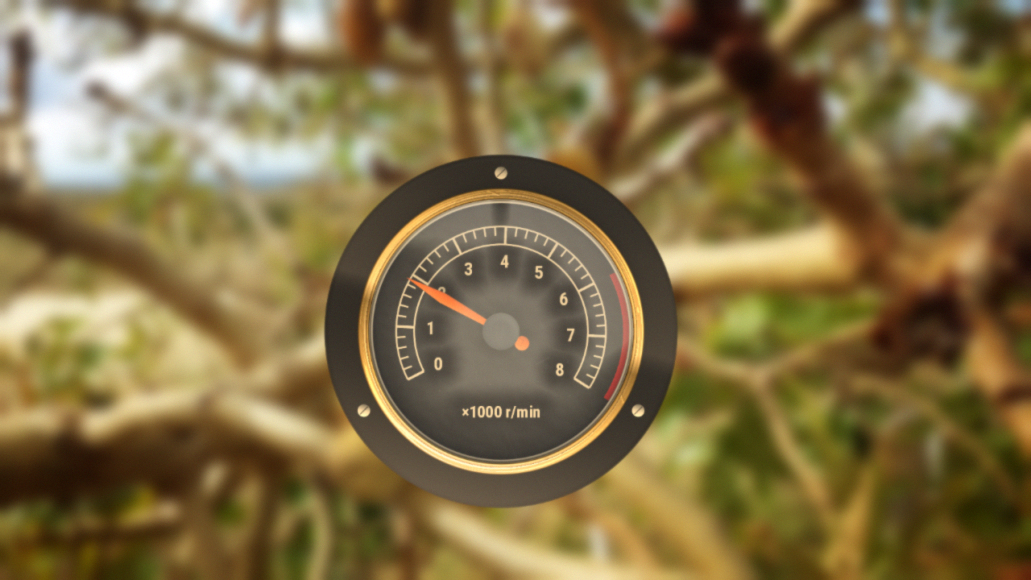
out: 1900
